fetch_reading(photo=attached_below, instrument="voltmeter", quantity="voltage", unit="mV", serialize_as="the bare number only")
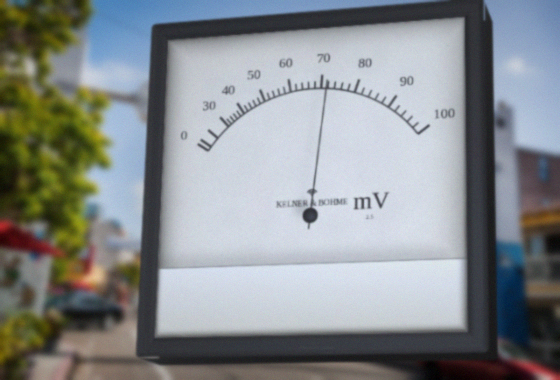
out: 72
